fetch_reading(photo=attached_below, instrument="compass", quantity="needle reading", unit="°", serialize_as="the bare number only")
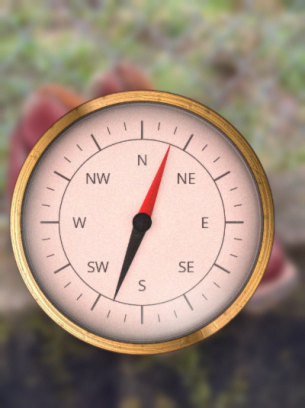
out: 20
